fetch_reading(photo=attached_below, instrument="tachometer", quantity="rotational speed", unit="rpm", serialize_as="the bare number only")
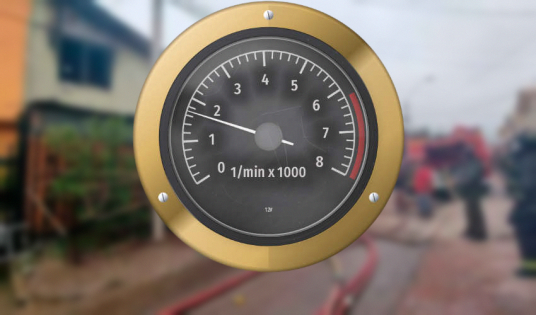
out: 1700
